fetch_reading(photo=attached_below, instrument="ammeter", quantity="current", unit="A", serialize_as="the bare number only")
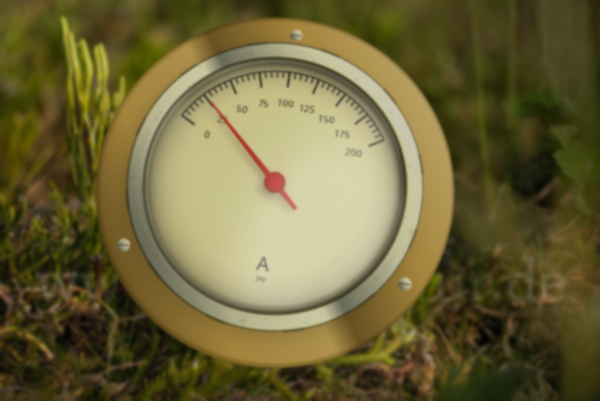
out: 25
